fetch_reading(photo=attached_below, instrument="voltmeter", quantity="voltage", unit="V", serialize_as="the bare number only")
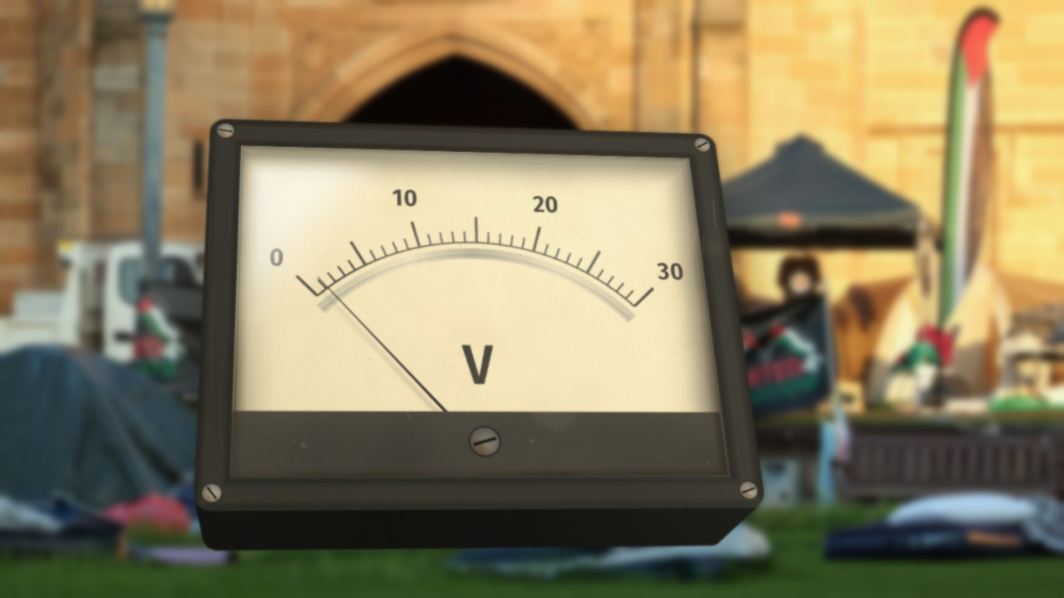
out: 1
